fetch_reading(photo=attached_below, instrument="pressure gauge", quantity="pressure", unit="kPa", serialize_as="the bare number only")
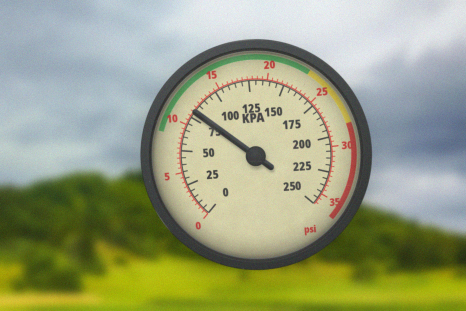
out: 80
